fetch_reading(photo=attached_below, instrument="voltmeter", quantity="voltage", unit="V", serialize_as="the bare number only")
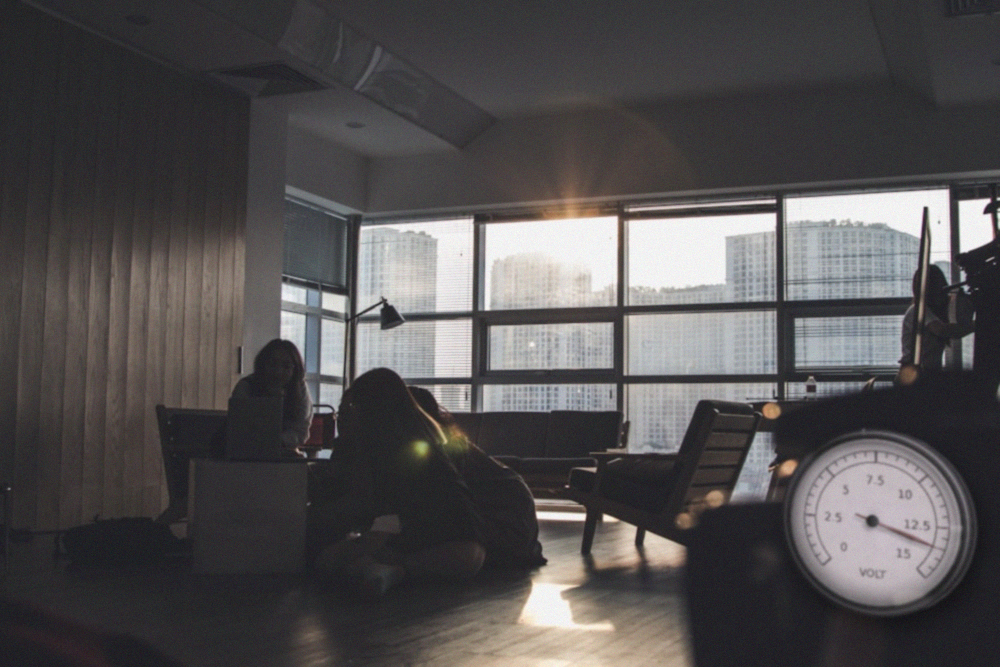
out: 13.5
